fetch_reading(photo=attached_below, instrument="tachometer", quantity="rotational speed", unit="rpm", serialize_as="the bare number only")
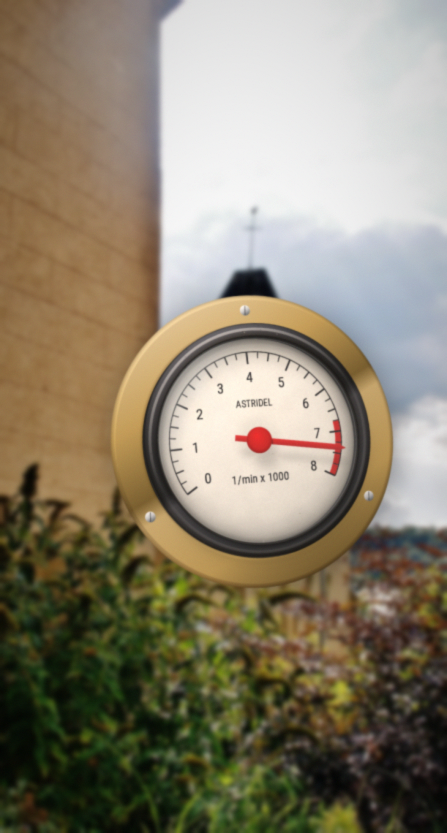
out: 7375
